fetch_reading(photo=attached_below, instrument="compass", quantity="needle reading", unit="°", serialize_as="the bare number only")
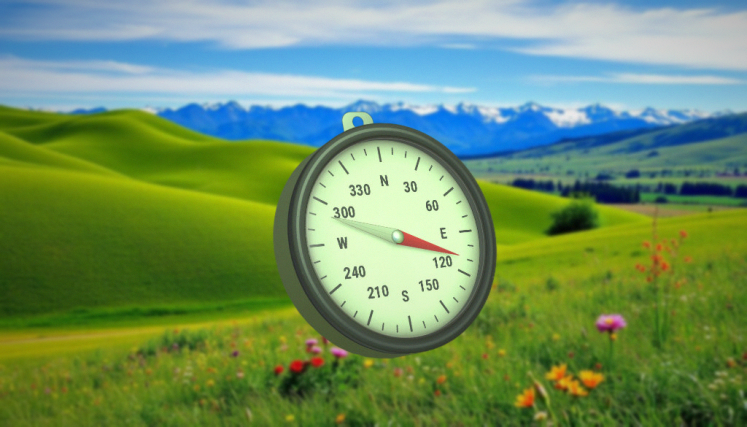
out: 110
